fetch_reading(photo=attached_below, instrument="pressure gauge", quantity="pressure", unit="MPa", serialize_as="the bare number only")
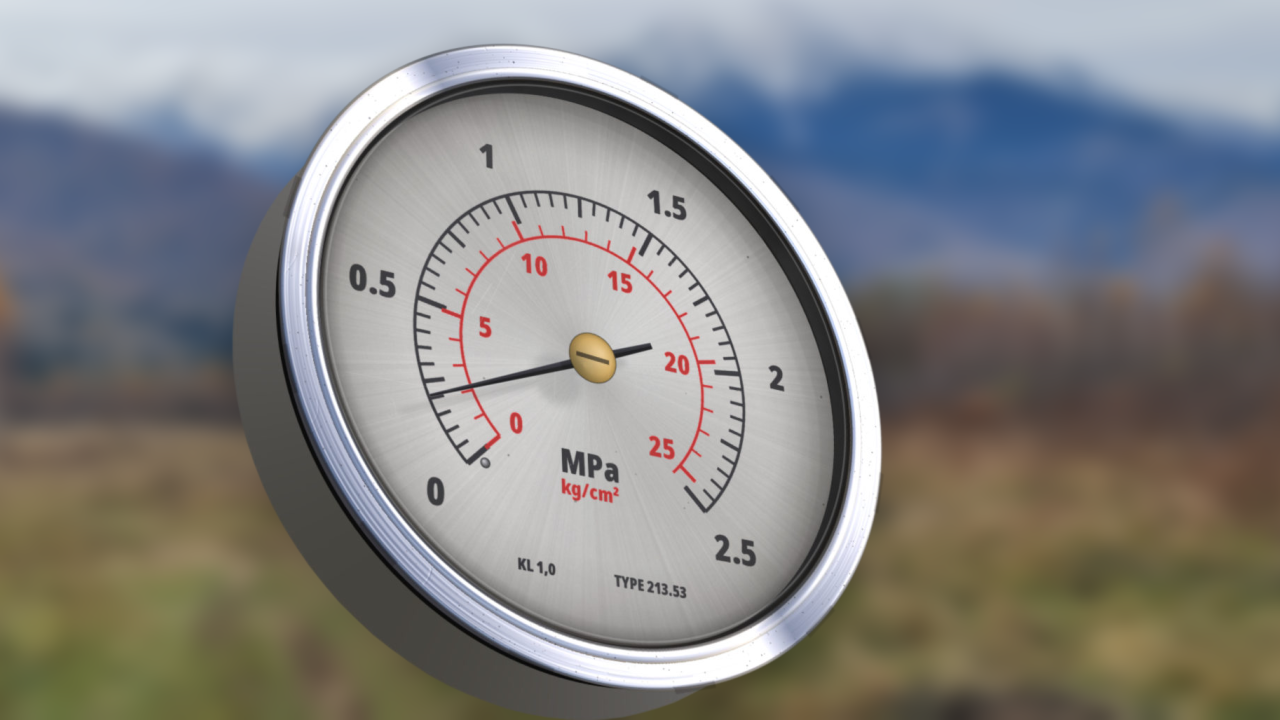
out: 0.2
